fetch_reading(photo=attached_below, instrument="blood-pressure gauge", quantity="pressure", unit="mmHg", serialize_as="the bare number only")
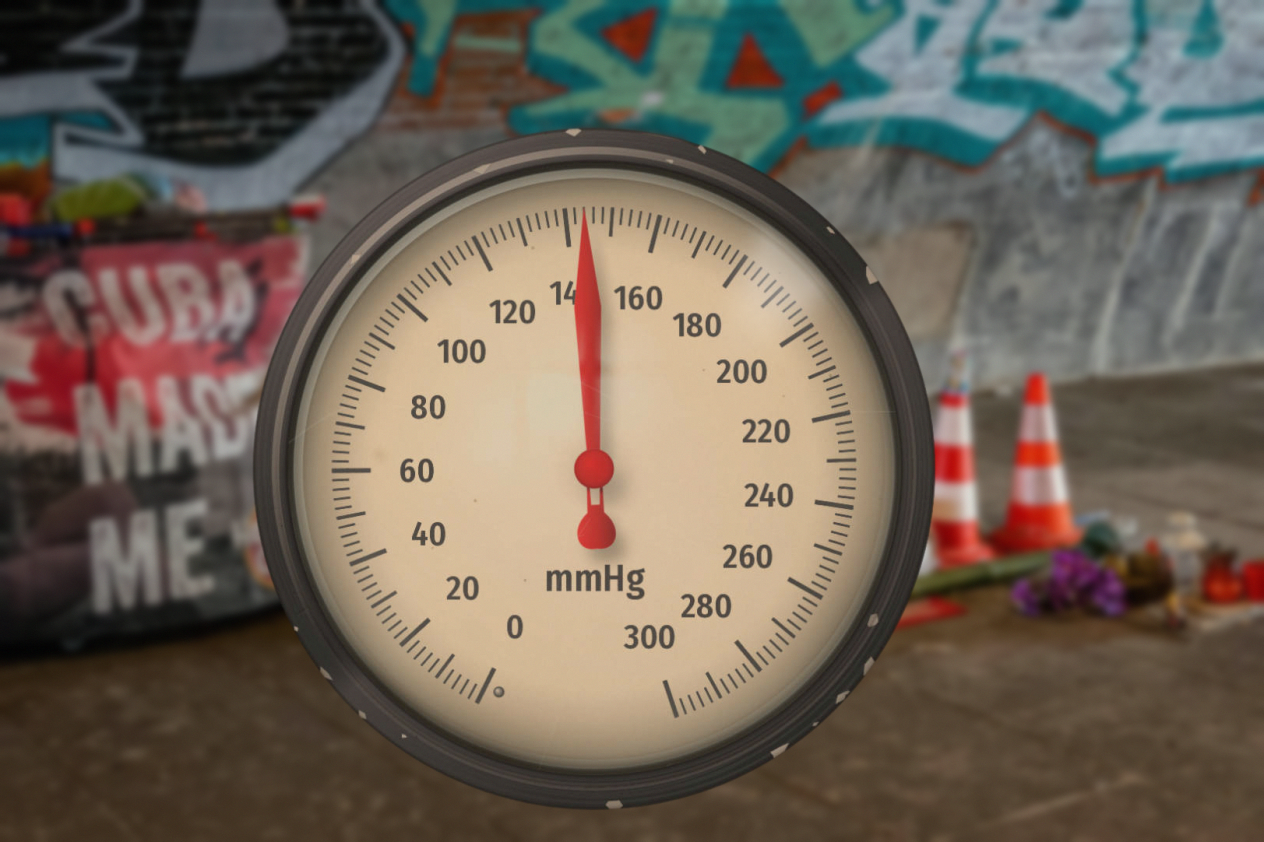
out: 144
